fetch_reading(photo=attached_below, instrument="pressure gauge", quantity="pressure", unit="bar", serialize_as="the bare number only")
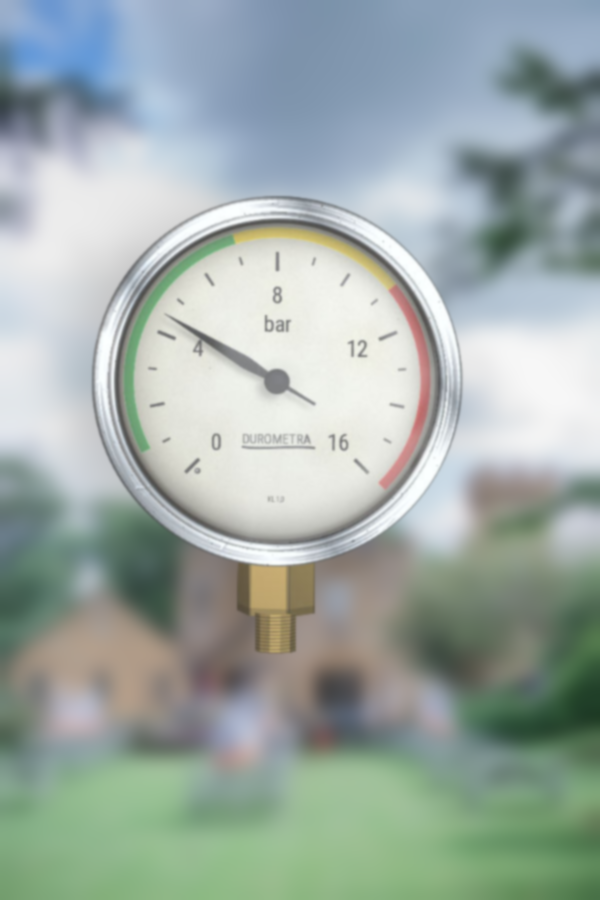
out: 4.5
